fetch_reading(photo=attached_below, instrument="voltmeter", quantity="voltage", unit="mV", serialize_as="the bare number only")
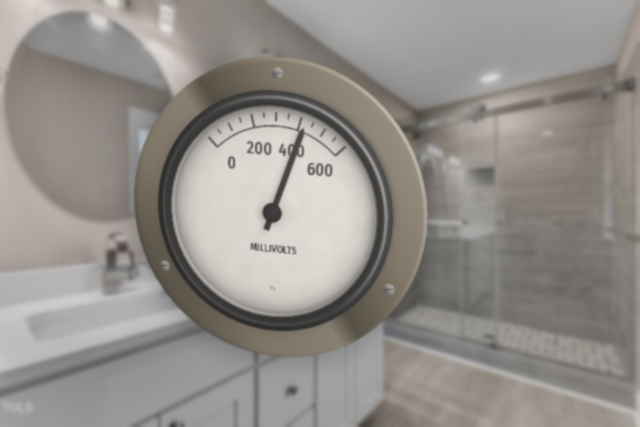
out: 425
